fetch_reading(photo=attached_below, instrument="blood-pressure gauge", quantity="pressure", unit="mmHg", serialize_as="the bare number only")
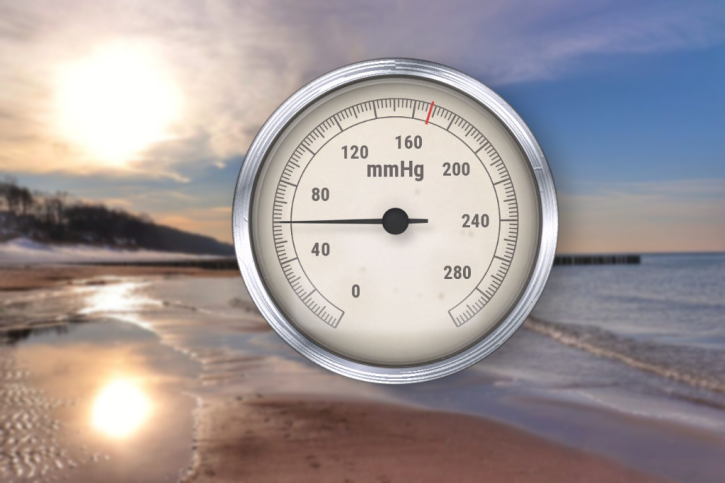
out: 60
